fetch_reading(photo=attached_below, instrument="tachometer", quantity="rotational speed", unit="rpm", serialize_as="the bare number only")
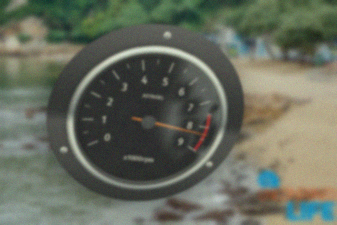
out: 8250
